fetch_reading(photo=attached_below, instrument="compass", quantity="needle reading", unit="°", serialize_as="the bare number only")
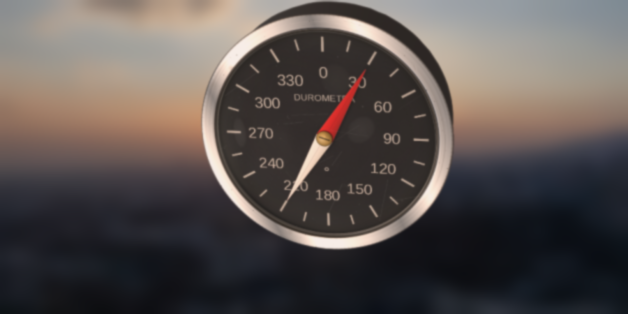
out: 30
